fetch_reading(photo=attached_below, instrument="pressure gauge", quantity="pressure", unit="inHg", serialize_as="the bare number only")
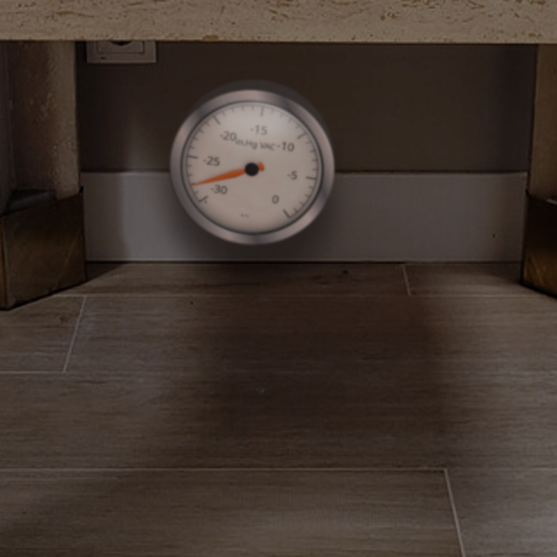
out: -28
